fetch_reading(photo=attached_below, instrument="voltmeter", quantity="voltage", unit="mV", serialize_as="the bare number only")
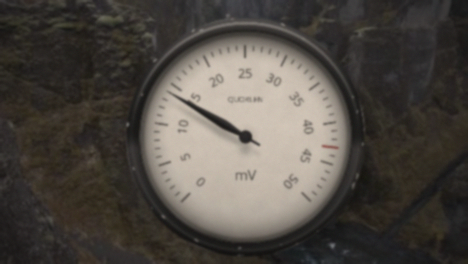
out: 14
